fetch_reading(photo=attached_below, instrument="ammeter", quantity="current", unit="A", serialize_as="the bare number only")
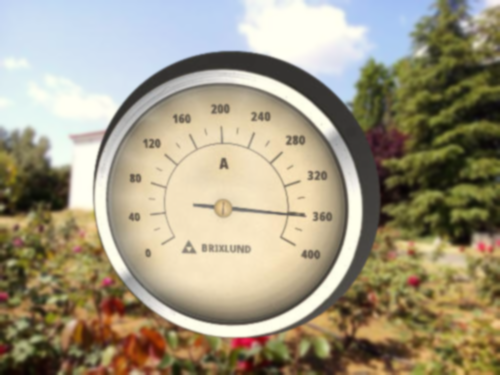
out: 360
